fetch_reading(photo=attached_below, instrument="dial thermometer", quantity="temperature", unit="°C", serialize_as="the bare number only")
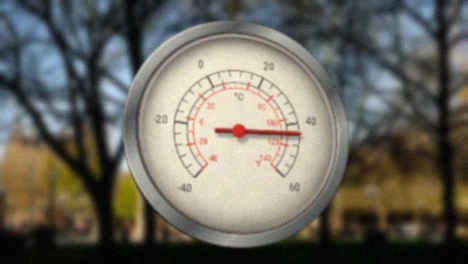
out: 44
